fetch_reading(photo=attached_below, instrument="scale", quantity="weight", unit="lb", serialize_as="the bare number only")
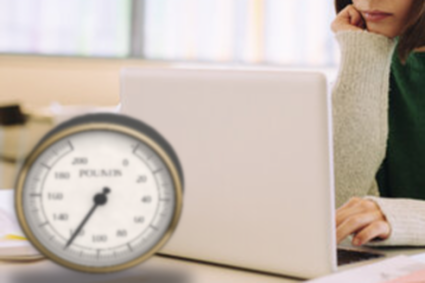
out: 120
